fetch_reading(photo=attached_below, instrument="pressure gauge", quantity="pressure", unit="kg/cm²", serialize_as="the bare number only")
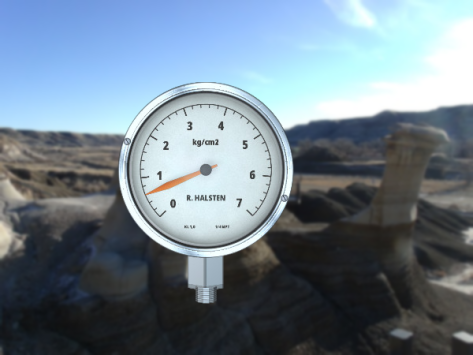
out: 0.6
